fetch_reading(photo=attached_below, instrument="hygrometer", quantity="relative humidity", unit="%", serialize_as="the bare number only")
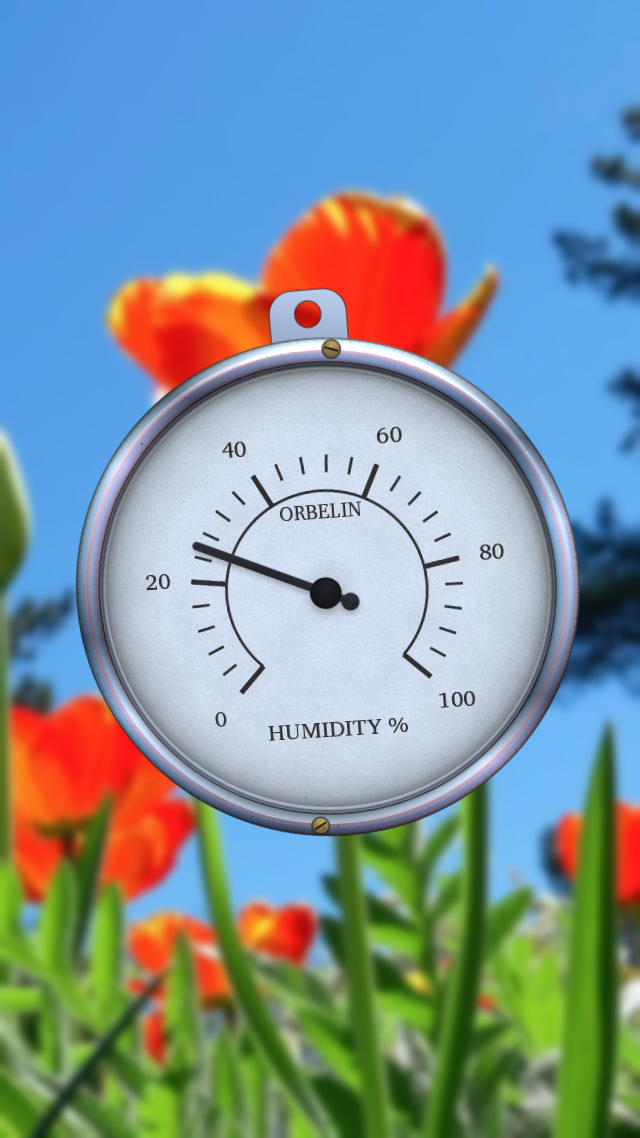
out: 26
